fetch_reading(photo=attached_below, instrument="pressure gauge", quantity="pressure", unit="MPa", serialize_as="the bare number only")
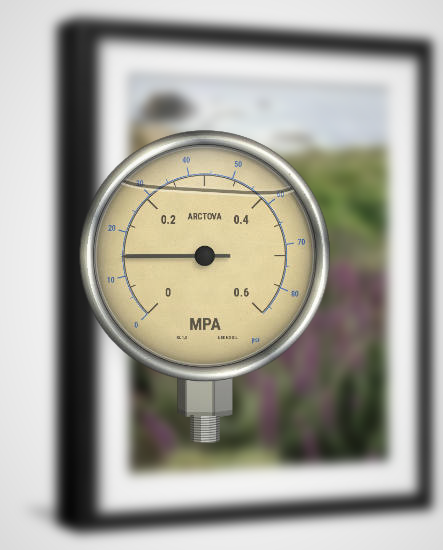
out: 0.1
